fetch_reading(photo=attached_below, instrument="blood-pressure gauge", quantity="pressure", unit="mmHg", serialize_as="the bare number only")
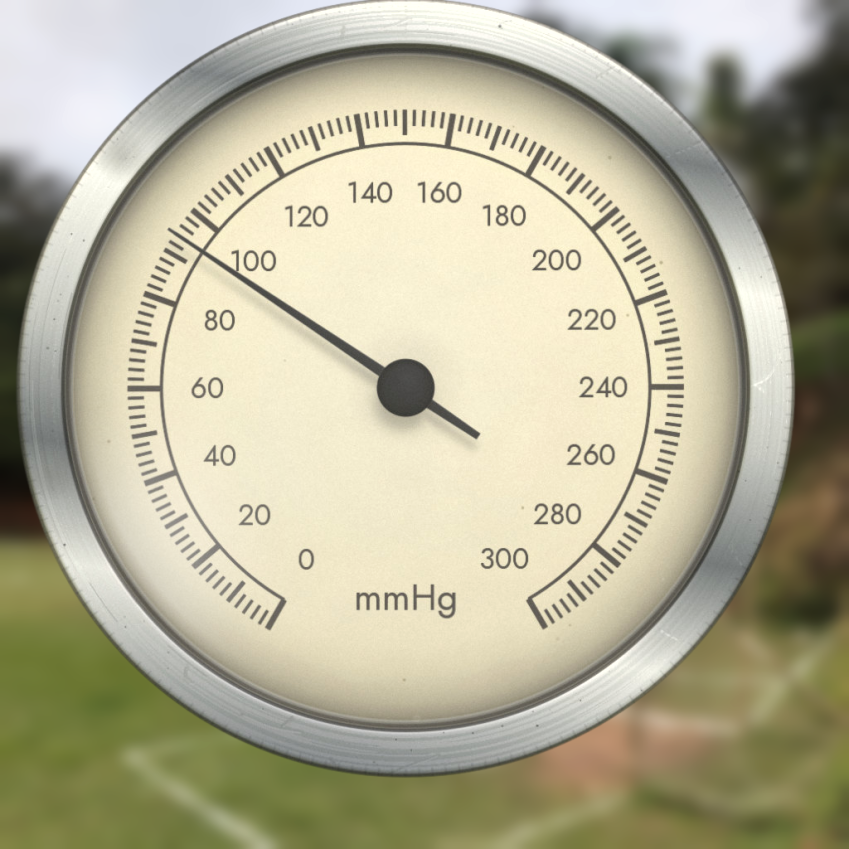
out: 94
